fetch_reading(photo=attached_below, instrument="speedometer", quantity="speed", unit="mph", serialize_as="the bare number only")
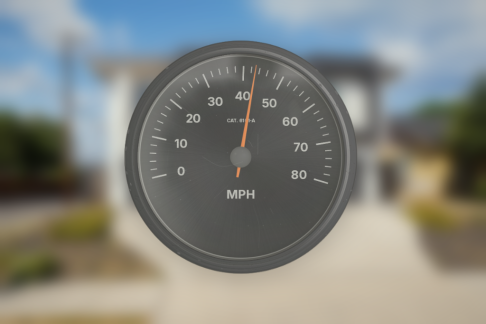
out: 43
